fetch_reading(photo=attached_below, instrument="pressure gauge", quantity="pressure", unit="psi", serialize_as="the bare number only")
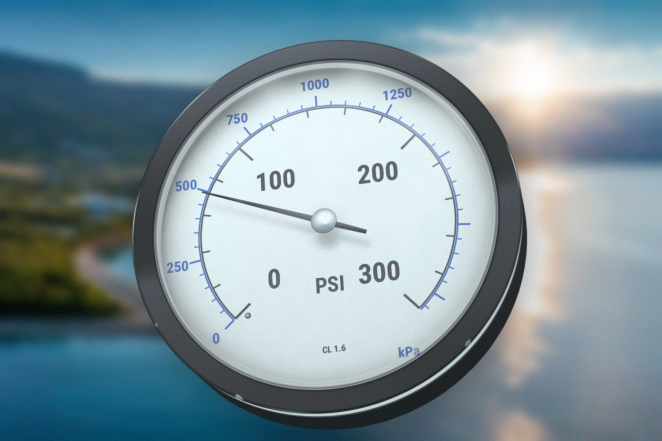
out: 70
